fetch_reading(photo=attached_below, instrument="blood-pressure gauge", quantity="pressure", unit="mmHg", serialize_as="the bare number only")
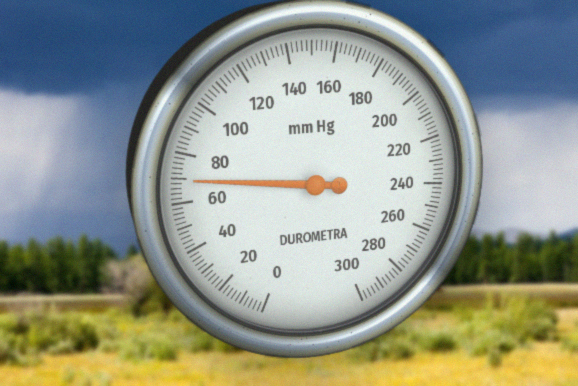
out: 70
